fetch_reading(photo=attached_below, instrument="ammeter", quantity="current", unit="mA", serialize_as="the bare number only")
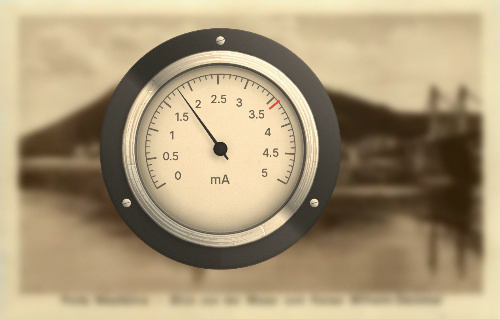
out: 1.8
